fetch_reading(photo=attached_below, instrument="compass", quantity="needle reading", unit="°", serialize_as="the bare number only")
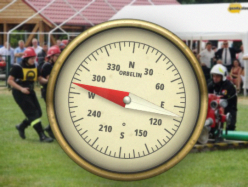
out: 280
